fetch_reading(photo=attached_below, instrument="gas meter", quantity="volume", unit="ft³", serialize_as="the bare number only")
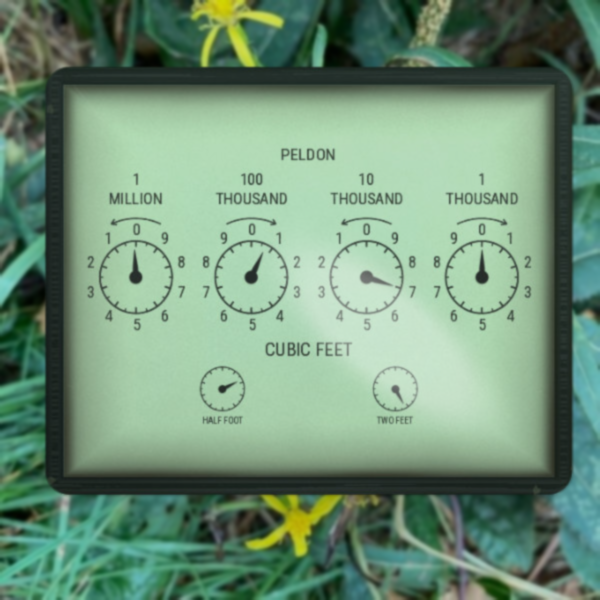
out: 7000
